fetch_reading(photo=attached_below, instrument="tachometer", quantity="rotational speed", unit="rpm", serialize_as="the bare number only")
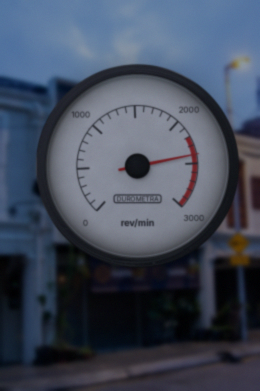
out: 2400
